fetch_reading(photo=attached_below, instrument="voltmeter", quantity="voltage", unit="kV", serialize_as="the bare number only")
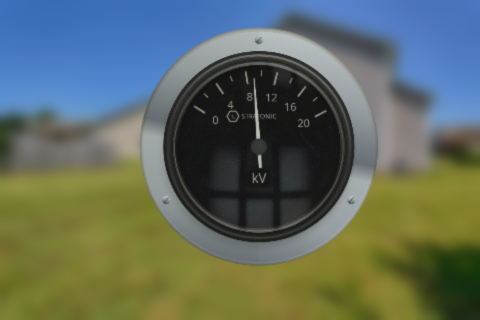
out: 9
